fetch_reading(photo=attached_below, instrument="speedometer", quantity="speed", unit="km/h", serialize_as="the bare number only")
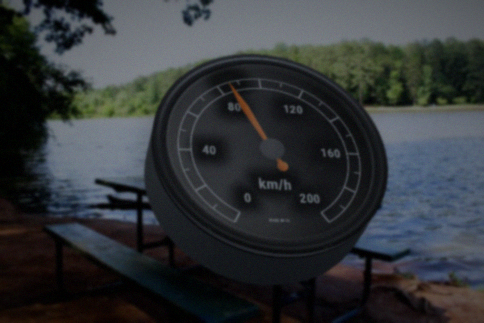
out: 85
